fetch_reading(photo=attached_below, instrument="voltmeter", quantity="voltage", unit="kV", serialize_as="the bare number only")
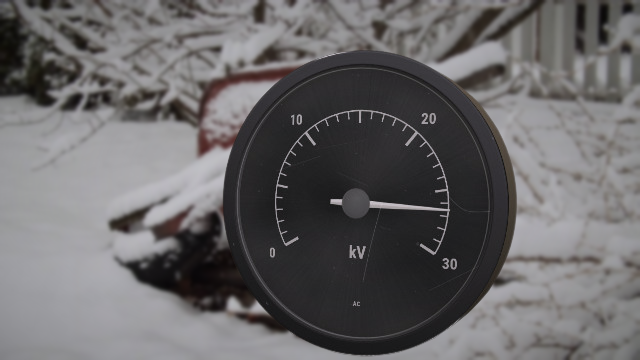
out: 26.5
